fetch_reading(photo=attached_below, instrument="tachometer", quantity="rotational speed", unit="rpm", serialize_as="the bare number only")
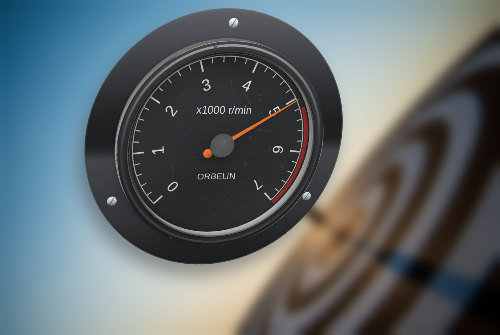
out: 5000
